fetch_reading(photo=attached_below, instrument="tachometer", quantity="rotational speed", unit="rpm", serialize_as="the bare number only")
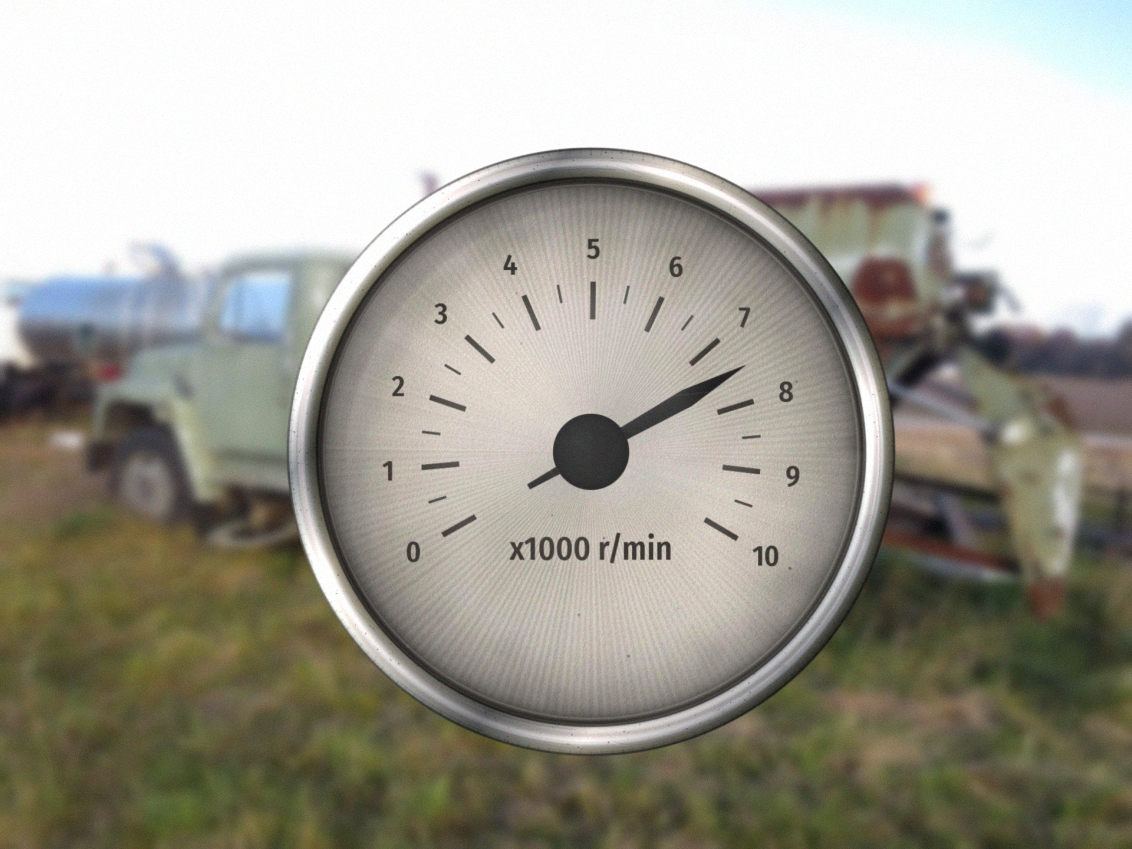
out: 7500
